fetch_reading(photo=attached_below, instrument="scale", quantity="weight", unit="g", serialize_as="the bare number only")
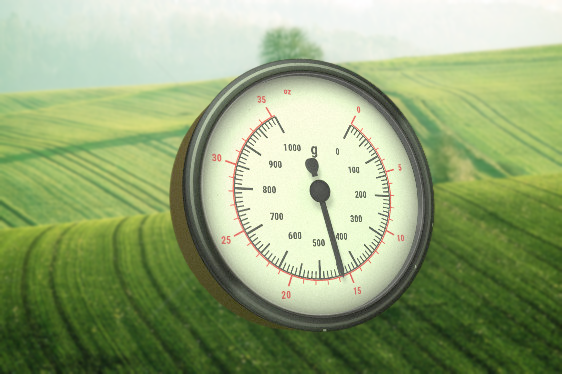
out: 450
